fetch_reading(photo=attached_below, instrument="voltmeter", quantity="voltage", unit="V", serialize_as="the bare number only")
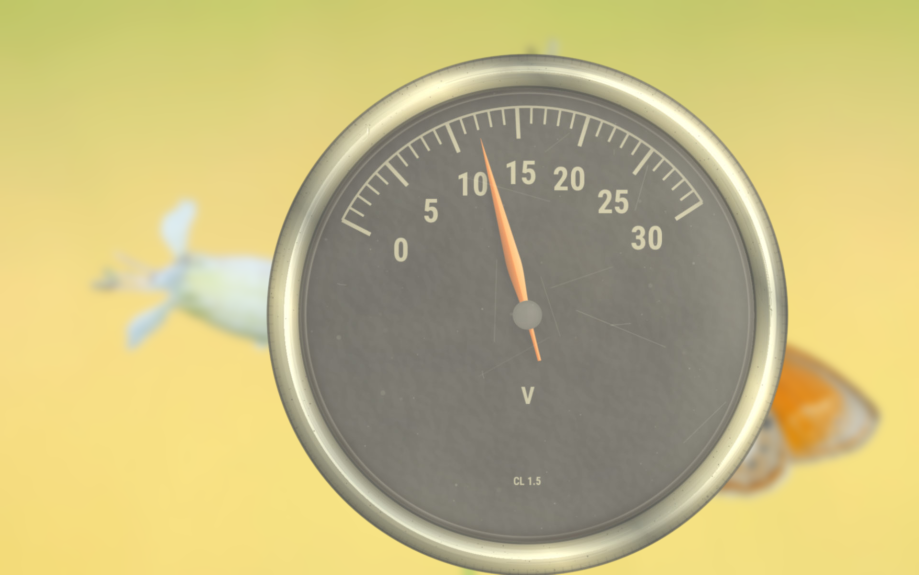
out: 12
